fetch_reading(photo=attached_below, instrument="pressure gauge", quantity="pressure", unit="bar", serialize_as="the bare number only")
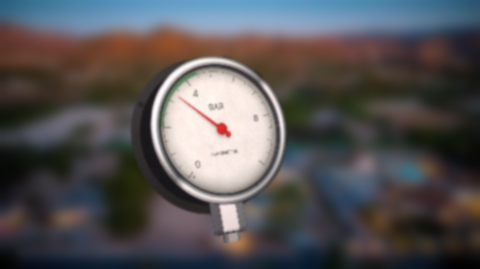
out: 3.25
